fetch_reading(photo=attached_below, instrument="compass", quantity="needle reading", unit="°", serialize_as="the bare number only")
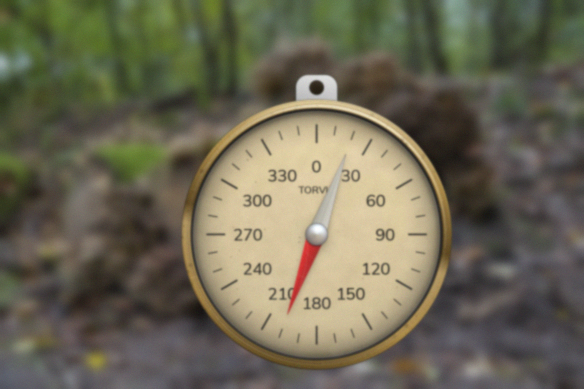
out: 200
